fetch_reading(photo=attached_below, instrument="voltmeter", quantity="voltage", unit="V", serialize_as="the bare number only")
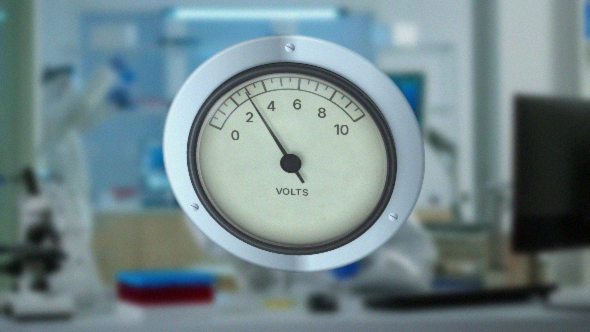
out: 3
